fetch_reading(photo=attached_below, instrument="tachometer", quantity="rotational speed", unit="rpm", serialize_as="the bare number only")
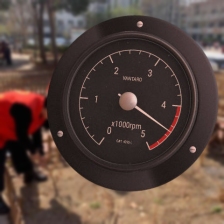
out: 4500
